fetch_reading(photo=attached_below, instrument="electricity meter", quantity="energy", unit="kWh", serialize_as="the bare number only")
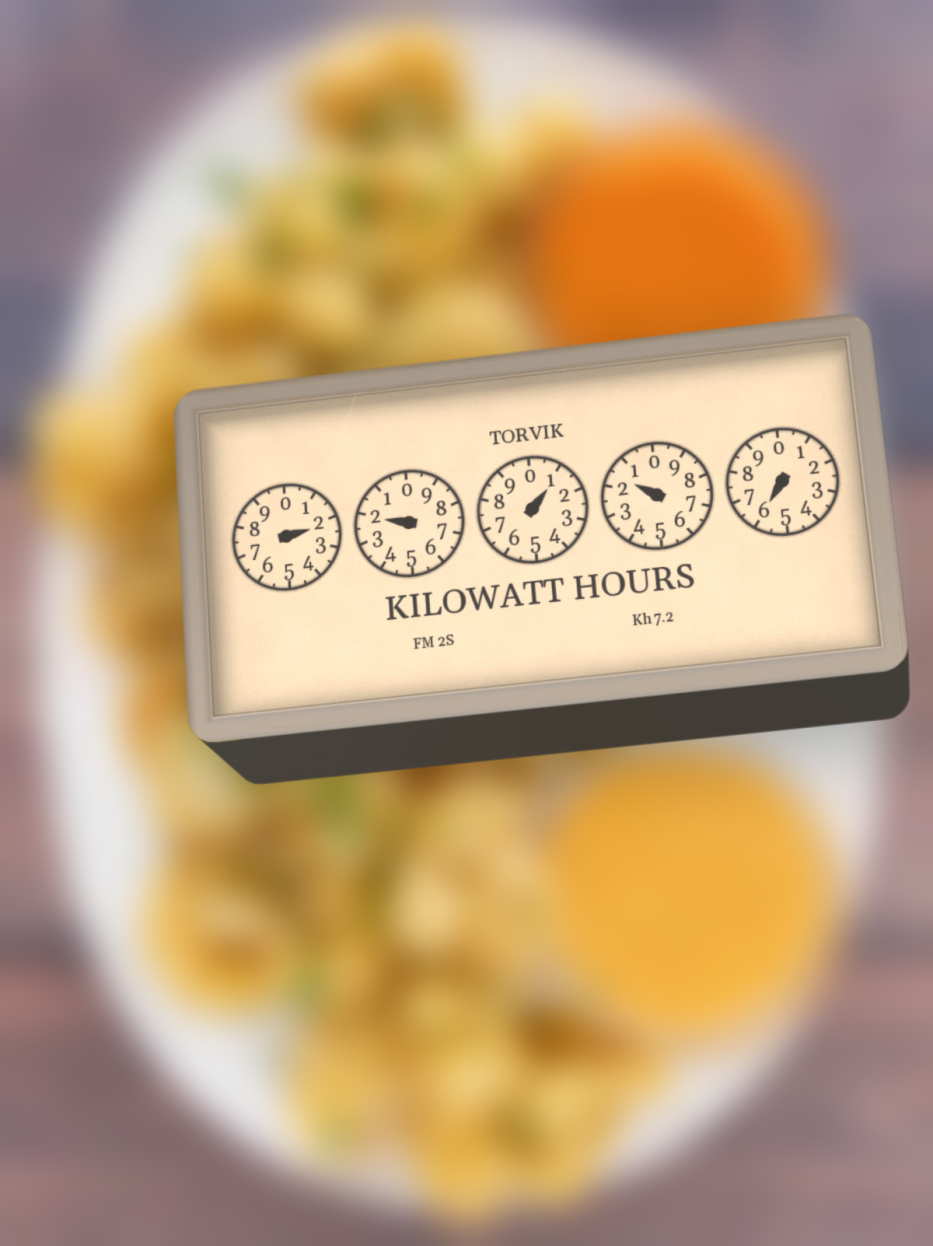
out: 22116
